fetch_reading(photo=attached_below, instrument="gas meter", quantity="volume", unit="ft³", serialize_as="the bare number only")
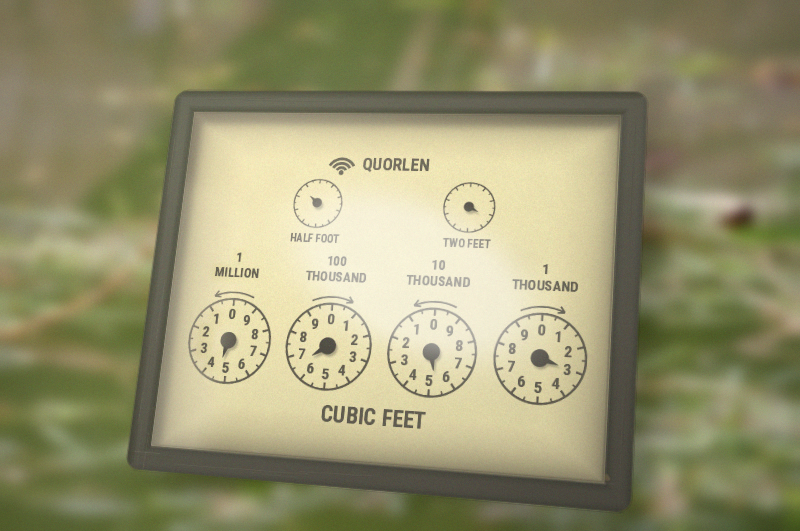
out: 465300
